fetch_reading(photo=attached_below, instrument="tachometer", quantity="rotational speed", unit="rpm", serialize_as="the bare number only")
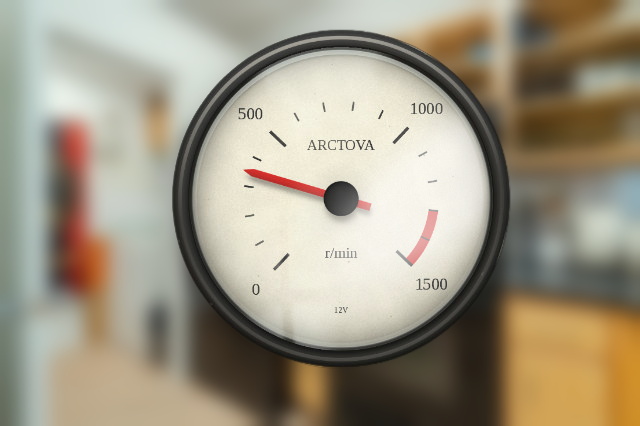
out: 350
